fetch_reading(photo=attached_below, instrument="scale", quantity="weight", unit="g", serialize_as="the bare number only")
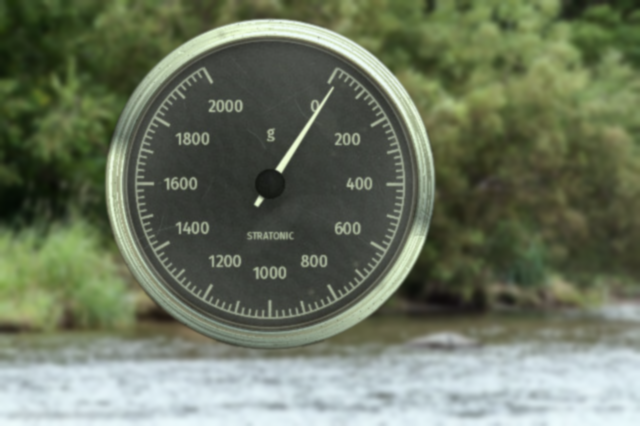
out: 20
